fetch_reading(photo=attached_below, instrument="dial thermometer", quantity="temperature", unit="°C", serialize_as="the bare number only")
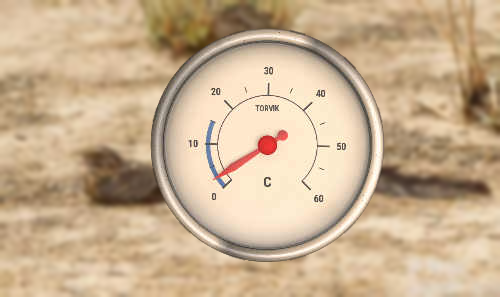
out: 2.5
